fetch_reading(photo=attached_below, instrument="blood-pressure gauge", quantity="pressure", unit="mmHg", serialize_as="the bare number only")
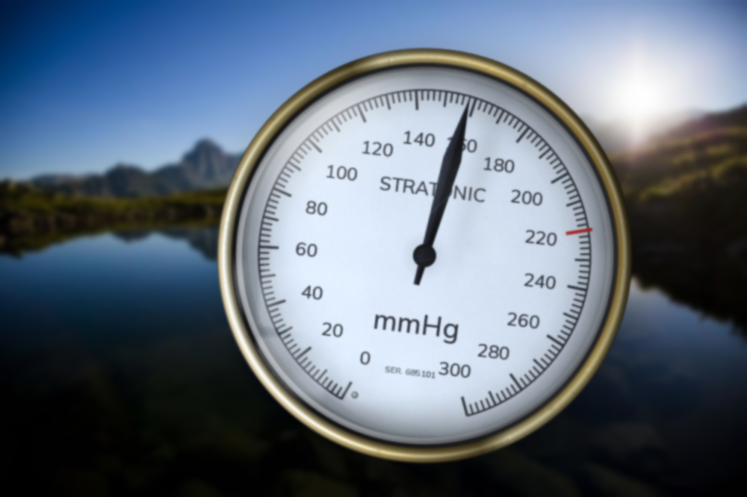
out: 158
